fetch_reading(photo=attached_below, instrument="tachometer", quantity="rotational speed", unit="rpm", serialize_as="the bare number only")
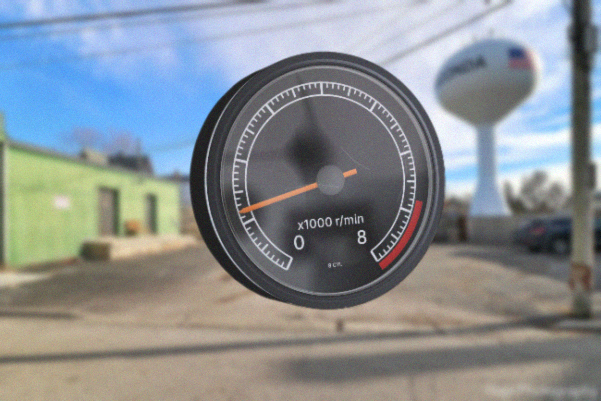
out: 1200
